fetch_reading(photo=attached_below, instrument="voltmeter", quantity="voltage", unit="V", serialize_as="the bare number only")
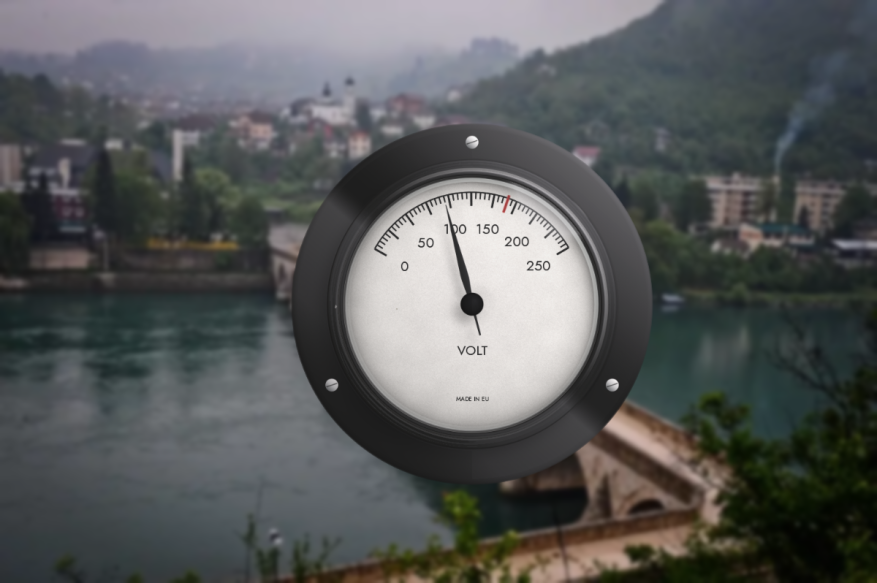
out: 95
